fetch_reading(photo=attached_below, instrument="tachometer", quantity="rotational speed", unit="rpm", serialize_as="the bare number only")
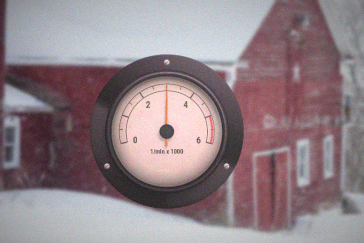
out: 3000
